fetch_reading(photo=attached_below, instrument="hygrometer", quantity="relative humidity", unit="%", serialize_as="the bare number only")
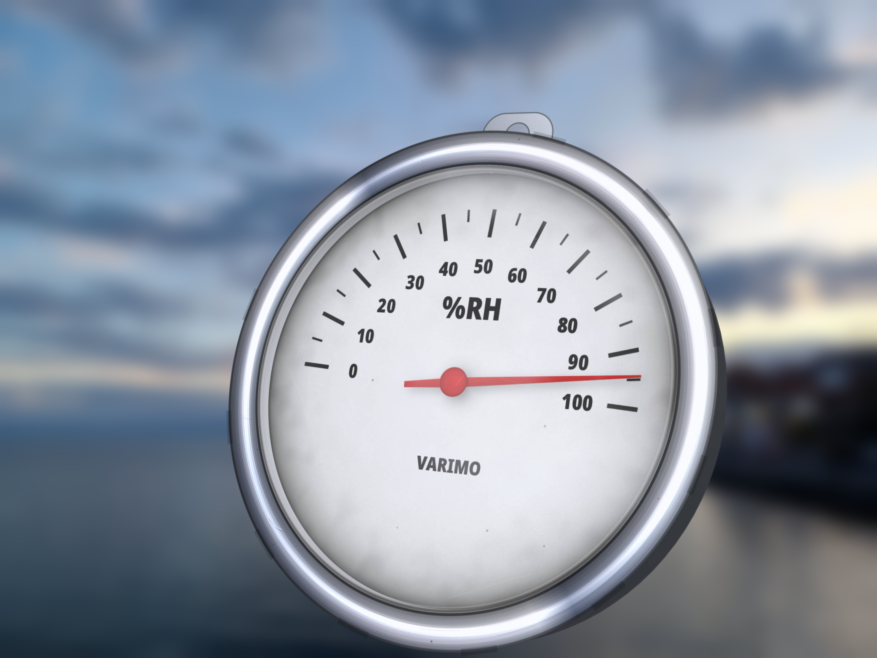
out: 95
